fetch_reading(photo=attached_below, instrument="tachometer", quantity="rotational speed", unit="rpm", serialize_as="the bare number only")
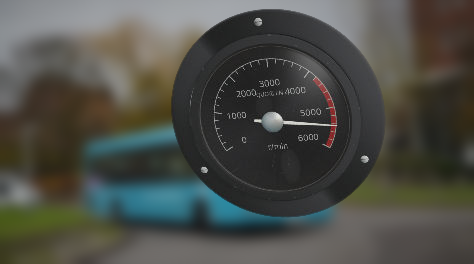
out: 5400
